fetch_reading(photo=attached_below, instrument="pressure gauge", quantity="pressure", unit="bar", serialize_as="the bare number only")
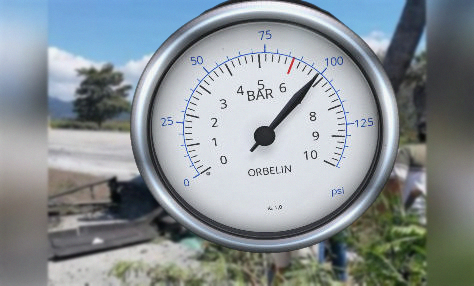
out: 6.8
